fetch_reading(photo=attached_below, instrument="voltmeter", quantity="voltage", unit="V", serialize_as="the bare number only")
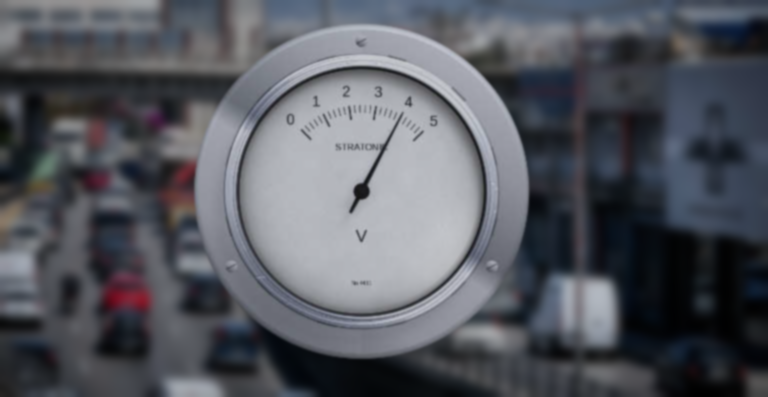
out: 4
